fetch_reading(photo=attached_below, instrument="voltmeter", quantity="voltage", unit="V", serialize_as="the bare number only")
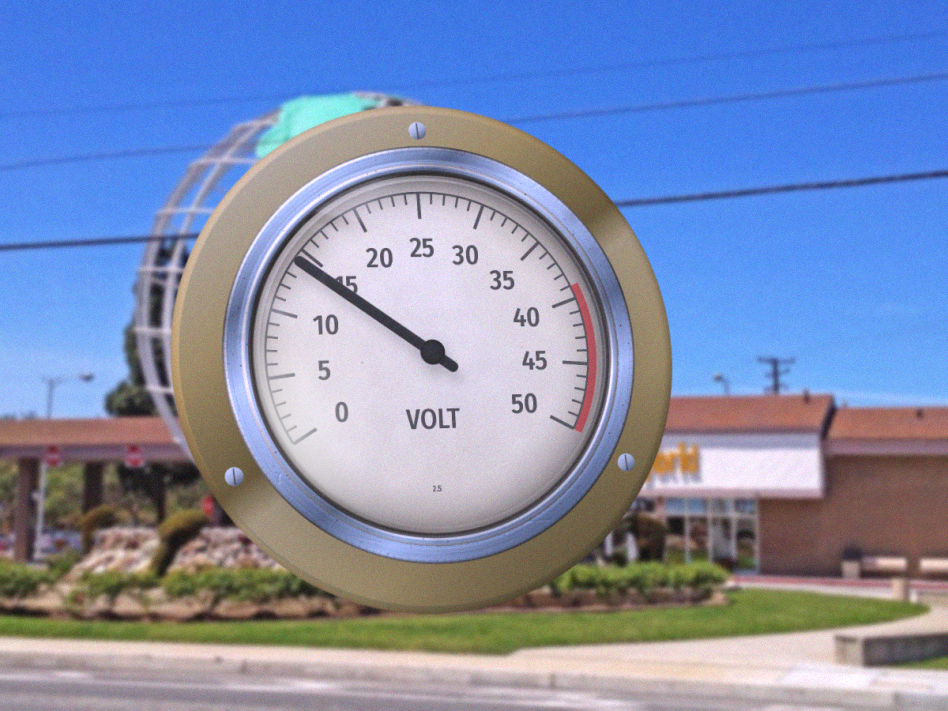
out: 14
